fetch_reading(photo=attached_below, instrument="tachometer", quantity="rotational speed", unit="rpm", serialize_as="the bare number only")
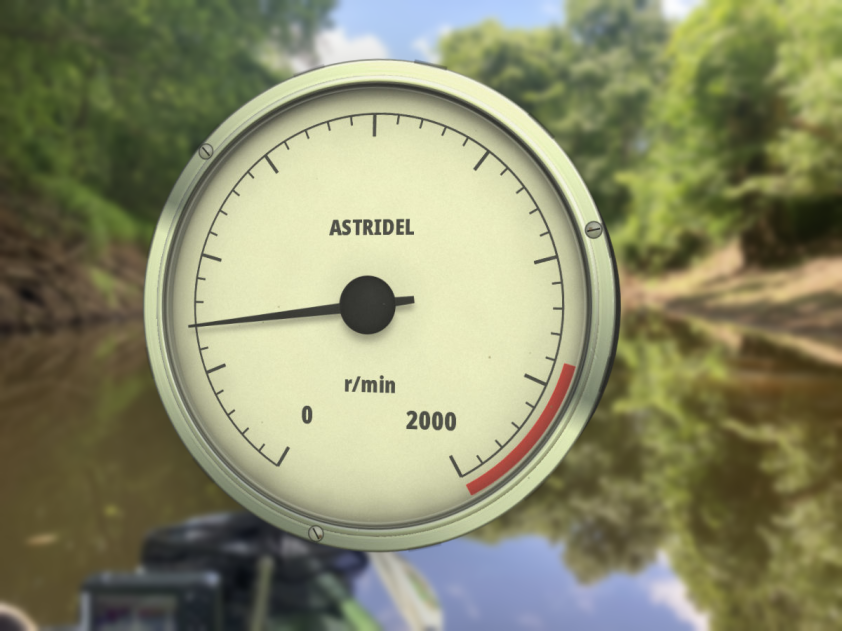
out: 350
